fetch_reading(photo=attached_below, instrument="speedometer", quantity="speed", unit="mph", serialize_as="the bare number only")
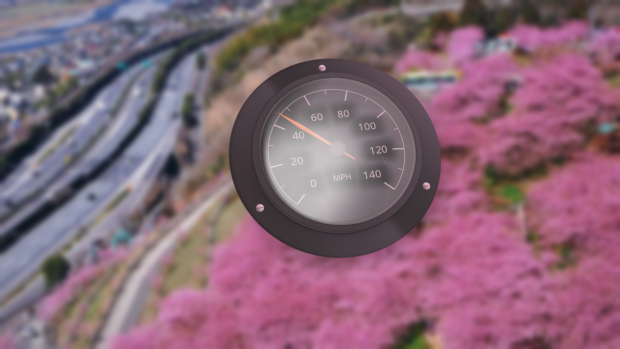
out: 45
